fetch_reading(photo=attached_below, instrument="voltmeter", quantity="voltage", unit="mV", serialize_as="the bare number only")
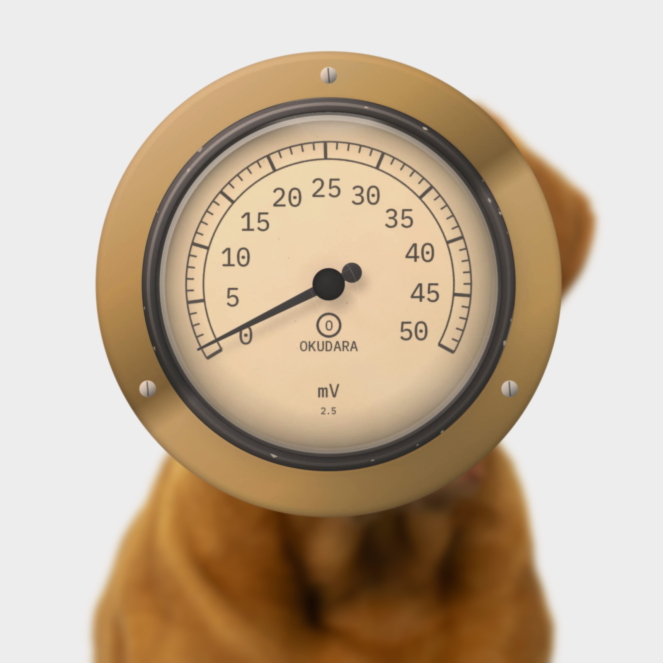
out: 1
